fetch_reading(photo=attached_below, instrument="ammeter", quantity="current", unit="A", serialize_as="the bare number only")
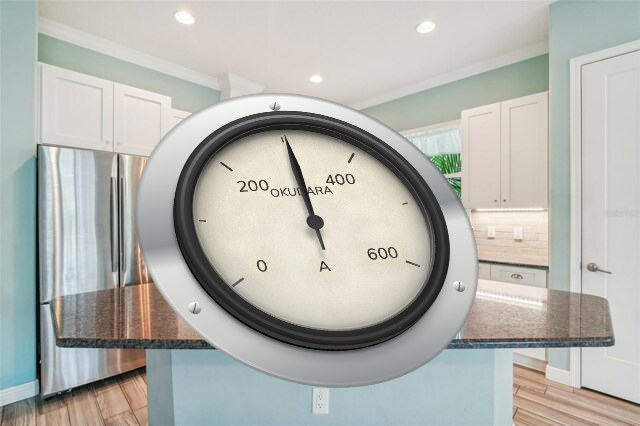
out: 300
